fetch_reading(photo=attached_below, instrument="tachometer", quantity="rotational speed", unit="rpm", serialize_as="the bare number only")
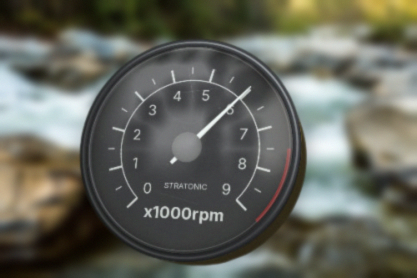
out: 6000
